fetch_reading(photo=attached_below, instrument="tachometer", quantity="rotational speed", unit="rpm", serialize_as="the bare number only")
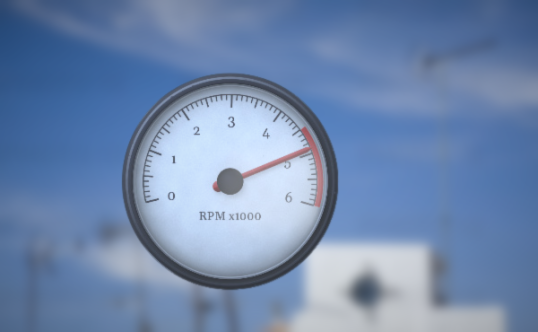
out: 4900
